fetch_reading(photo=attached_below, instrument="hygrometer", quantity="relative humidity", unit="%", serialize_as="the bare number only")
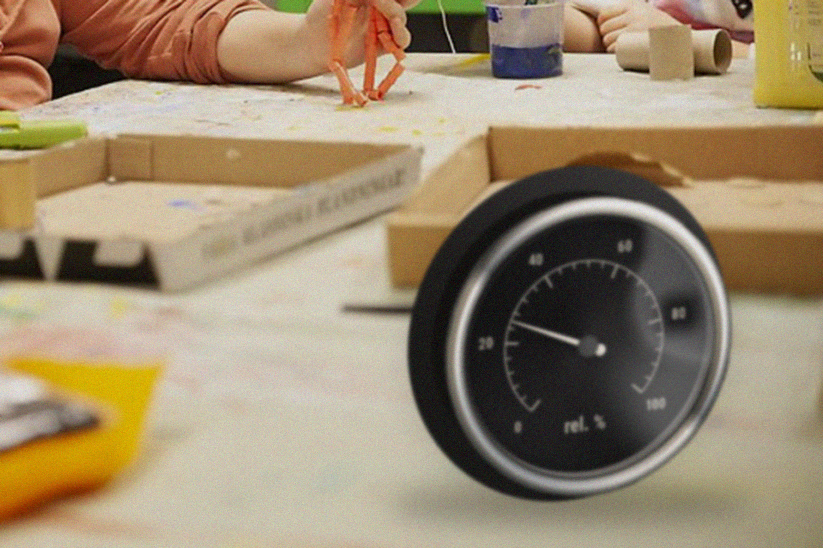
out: 26
